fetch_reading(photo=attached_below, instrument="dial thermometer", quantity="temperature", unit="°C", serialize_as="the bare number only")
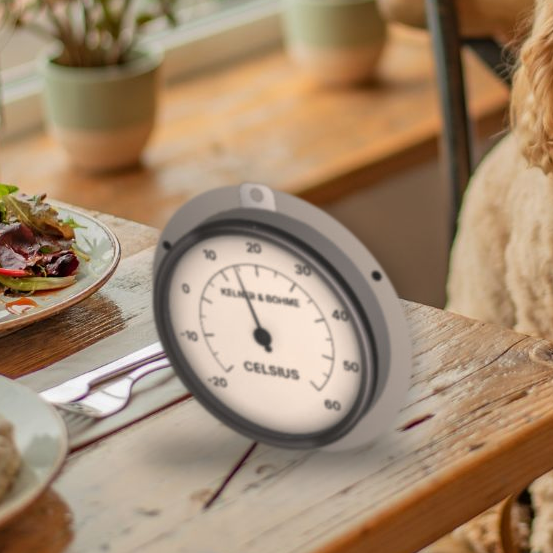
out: 15
